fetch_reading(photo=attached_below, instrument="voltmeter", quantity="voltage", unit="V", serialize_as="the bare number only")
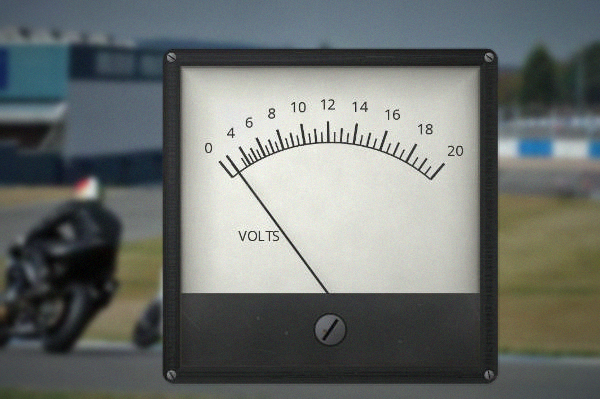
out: 2
